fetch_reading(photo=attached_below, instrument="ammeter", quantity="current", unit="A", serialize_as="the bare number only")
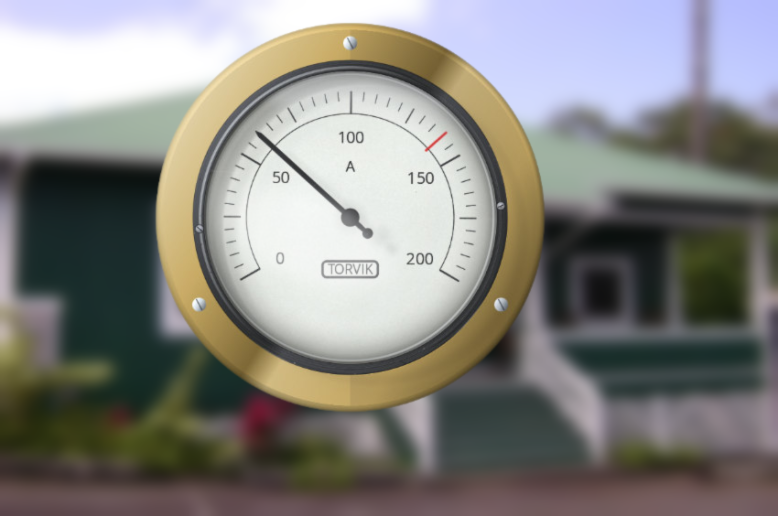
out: 60
